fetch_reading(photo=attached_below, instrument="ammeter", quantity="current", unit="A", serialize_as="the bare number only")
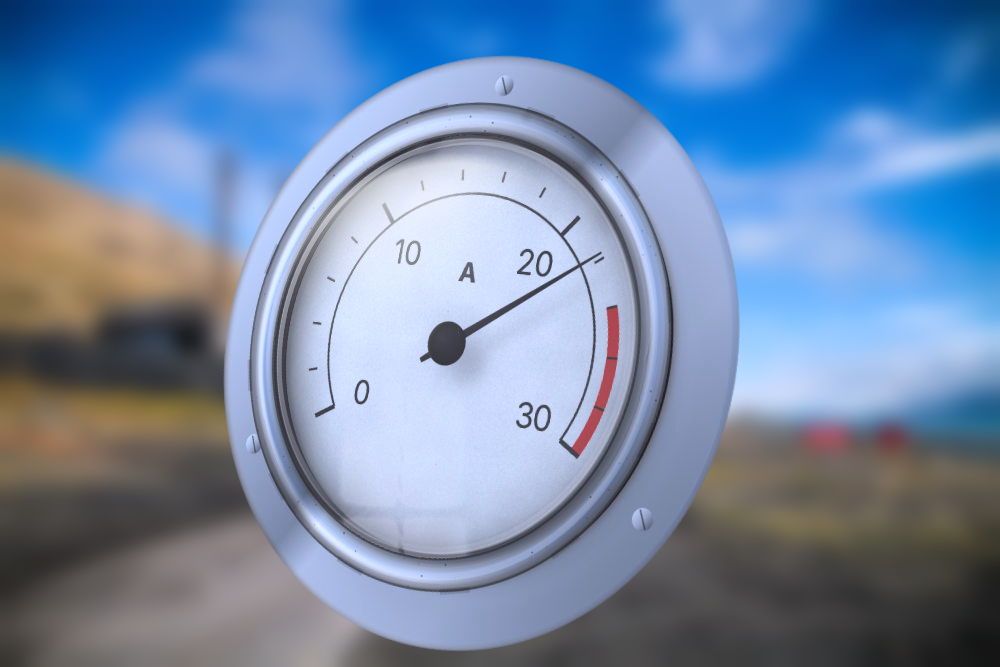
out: 22
